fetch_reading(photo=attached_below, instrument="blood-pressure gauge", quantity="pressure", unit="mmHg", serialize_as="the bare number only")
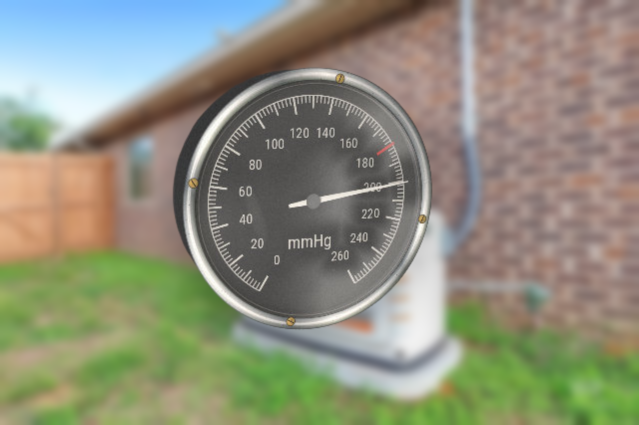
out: 200
